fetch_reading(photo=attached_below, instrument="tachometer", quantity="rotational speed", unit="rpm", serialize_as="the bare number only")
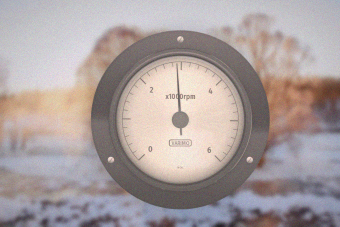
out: 2900
